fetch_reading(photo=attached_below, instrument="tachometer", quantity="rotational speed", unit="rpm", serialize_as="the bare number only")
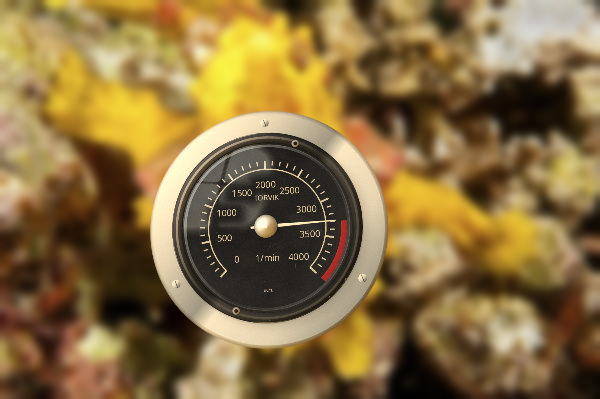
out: 3300
